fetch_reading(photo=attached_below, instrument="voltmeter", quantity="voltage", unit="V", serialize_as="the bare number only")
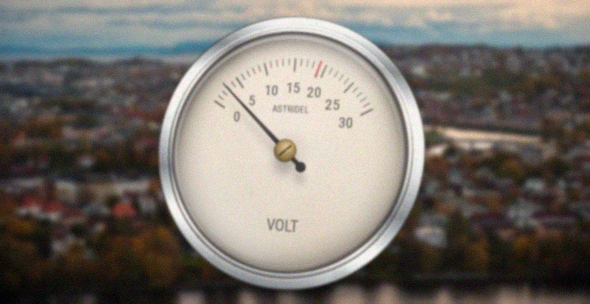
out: 3
